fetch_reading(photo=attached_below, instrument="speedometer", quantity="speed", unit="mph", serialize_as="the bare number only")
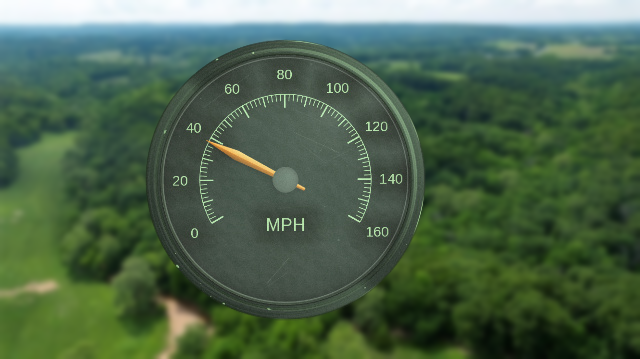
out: 38
